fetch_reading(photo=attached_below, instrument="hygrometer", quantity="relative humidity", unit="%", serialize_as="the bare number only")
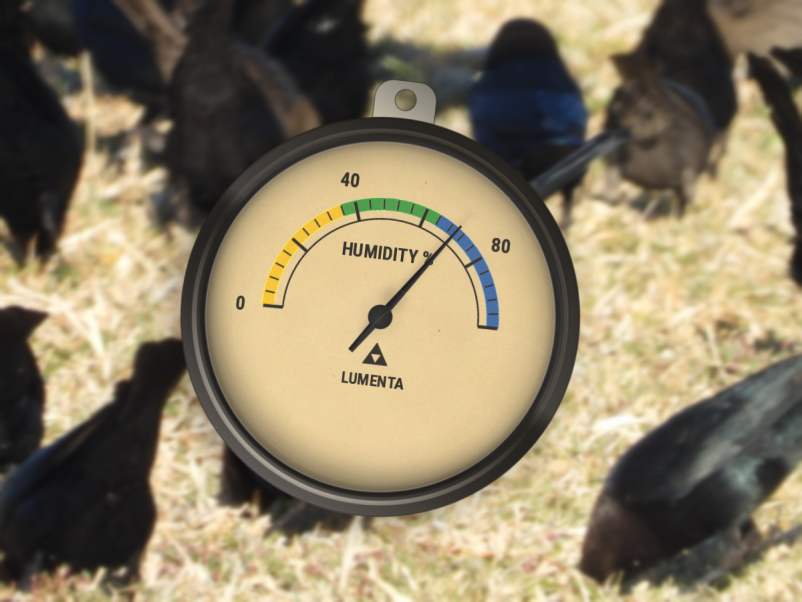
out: 70
